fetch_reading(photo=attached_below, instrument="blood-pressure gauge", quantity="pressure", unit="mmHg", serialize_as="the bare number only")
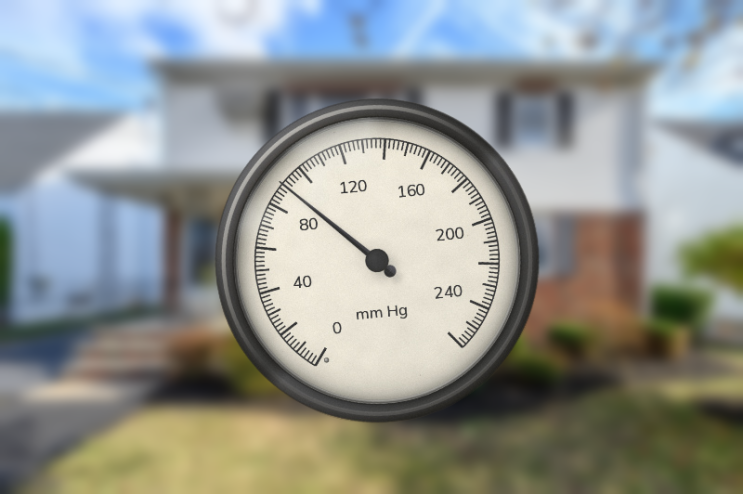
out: 90
